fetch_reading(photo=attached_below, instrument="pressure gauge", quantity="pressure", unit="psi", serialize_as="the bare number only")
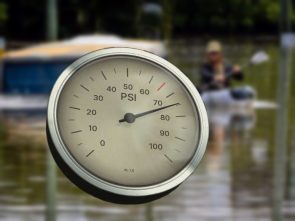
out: 75
